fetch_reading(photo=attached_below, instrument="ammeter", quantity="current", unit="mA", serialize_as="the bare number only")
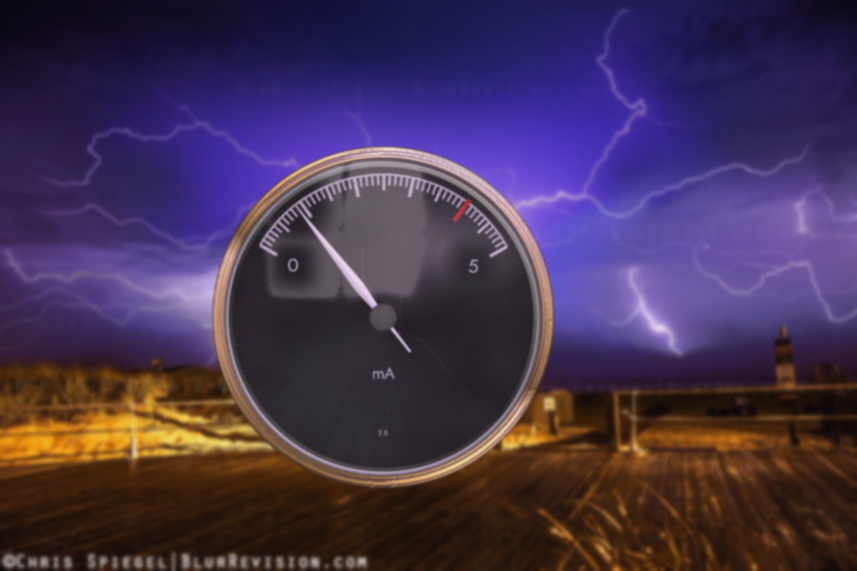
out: 0.9
